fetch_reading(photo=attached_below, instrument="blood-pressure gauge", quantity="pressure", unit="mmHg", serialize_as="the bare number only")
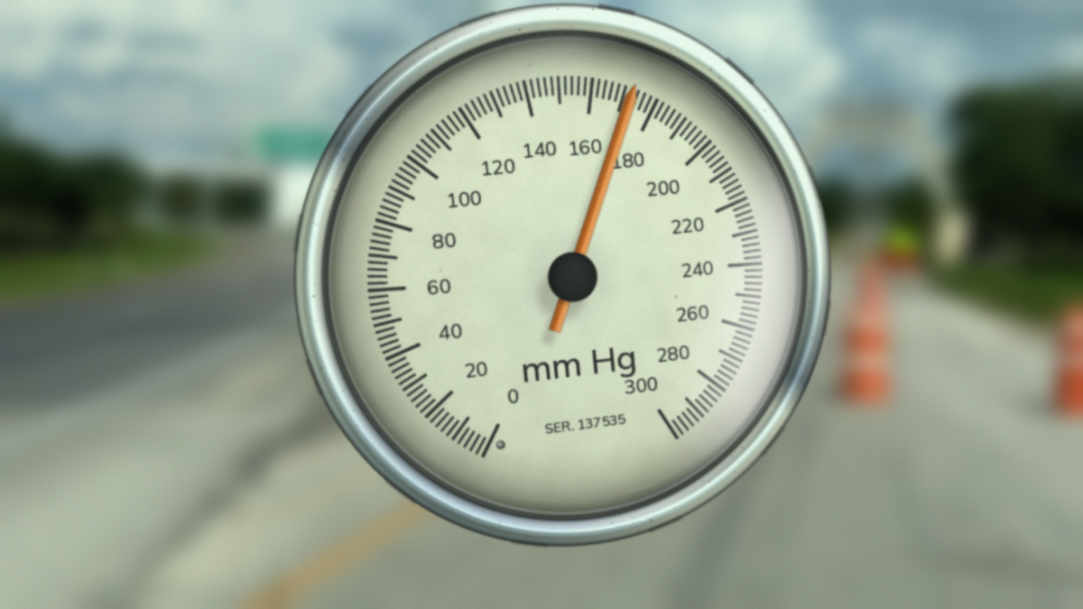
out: 172
